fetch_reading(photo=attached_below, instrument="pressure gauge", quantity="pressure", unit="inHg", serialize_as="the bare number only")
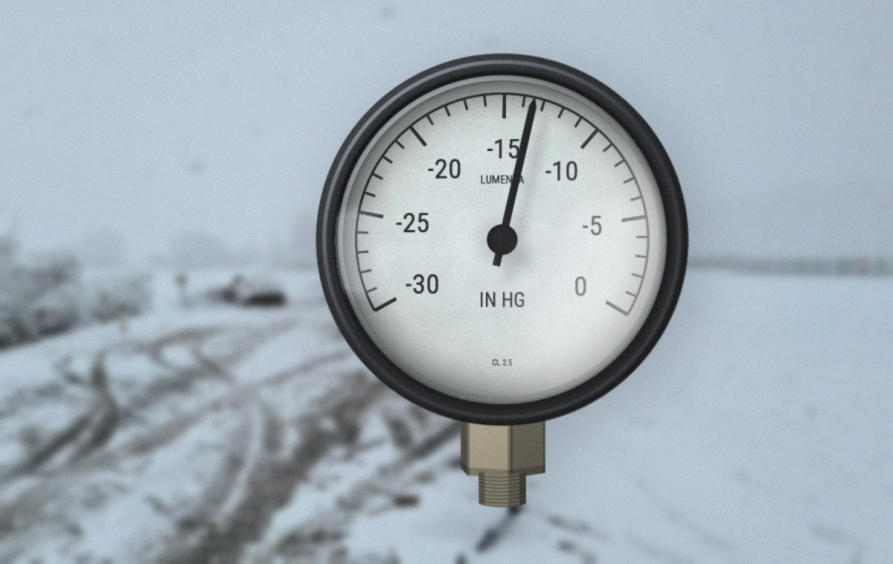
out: -13.5
